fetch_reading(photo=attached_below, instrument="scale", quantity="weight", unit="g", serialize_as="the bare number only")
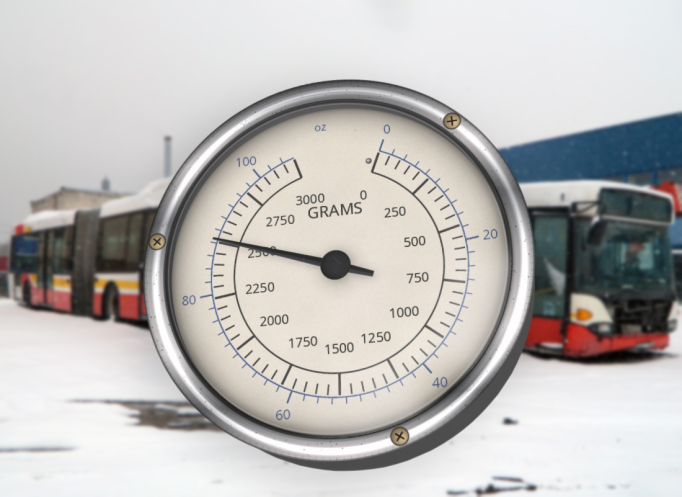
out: 2500
